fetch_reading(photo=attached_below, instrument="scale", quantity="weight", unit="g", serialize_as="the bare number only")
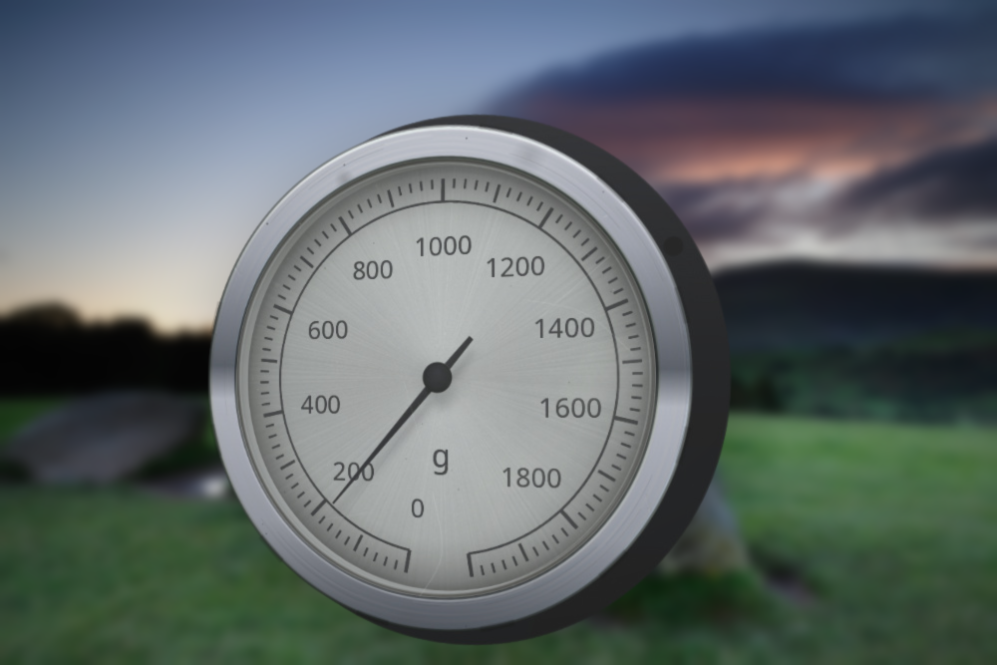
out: 180
